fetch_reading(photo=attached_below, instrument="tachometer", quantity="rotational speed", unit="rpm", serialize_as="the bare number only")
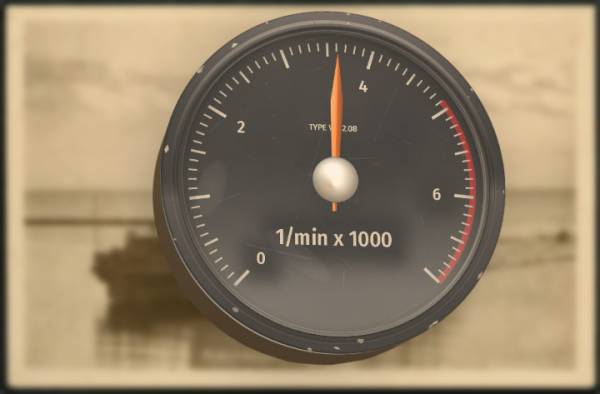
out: 3600
